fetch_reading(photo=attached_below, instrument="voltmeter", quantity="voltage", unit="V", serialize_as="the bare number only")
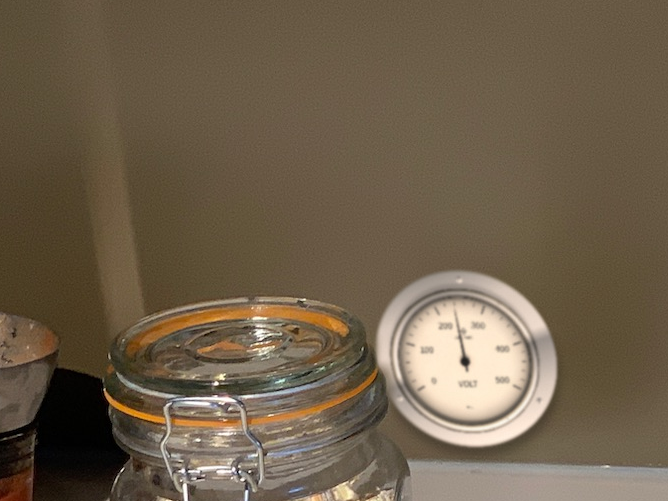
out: 240
